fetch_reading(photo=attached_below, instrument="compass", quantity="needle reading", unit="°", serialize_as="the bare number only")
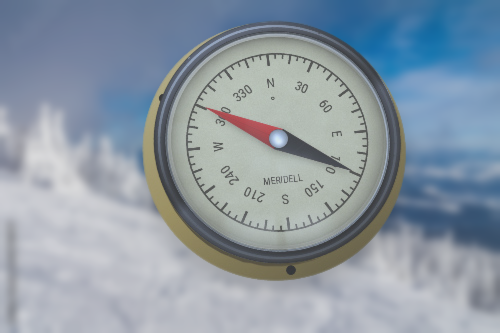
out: 300
